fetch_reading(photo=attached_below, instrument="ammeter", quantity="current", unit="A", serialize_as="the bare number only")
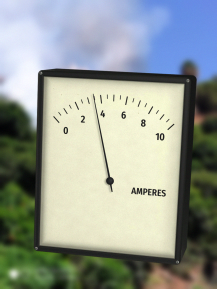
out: 3.5
